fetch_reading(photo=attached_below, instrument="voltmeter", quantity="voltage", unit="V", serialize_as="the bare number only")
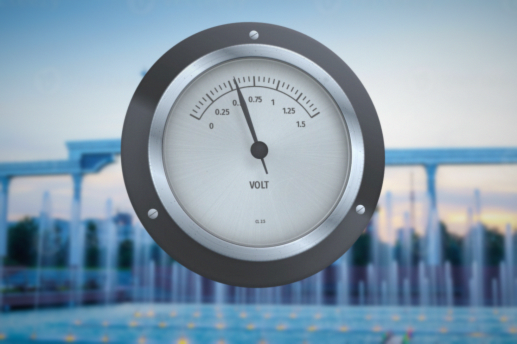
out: 0.55
